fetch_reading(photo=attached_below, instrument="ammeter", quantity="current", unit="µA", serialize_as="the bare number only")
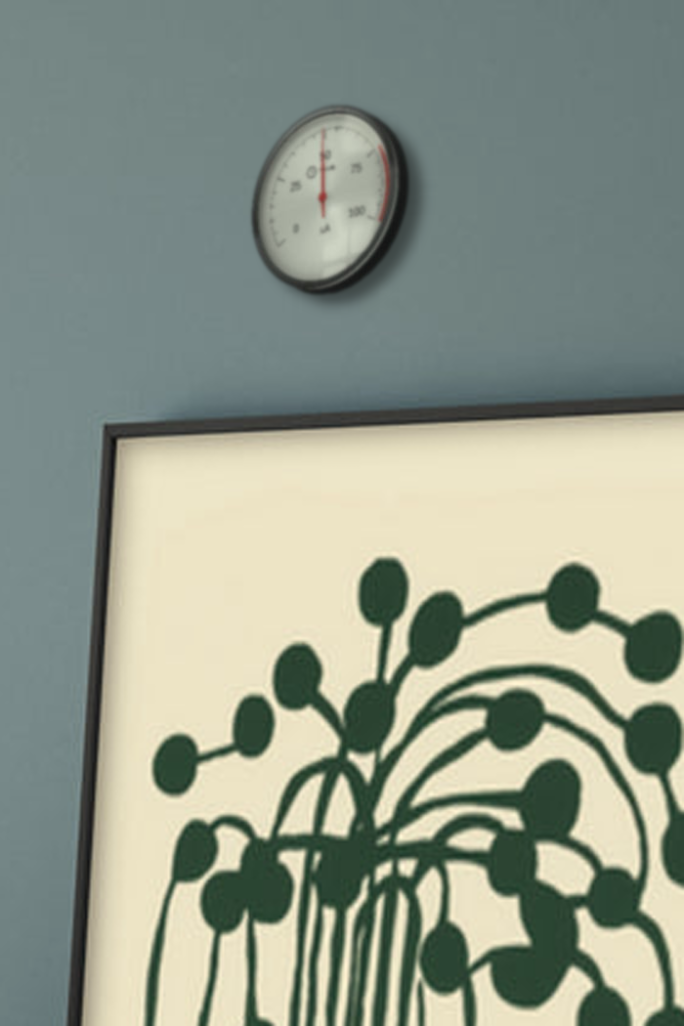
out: 50
